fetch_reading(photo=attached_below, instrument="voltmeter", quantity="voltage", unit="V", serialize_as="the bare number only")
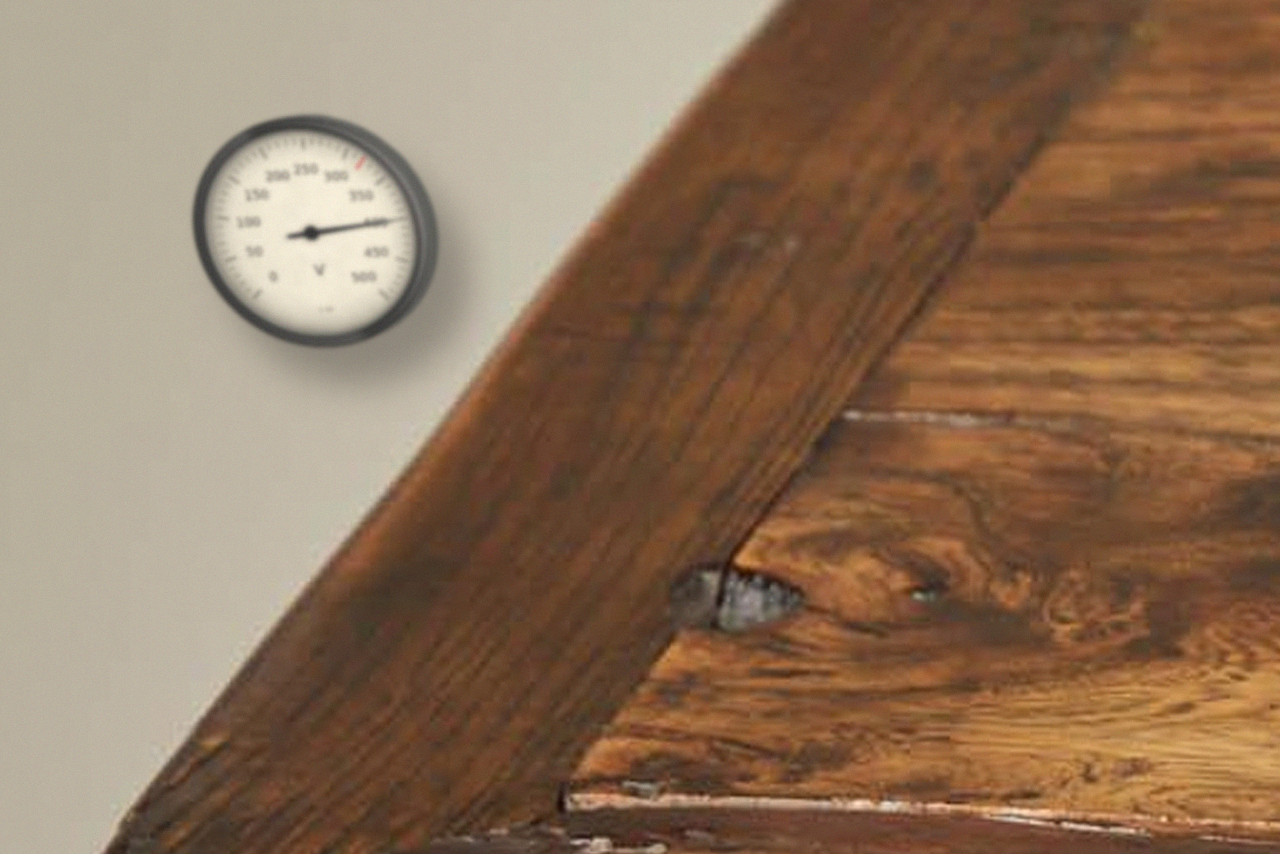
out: 400
